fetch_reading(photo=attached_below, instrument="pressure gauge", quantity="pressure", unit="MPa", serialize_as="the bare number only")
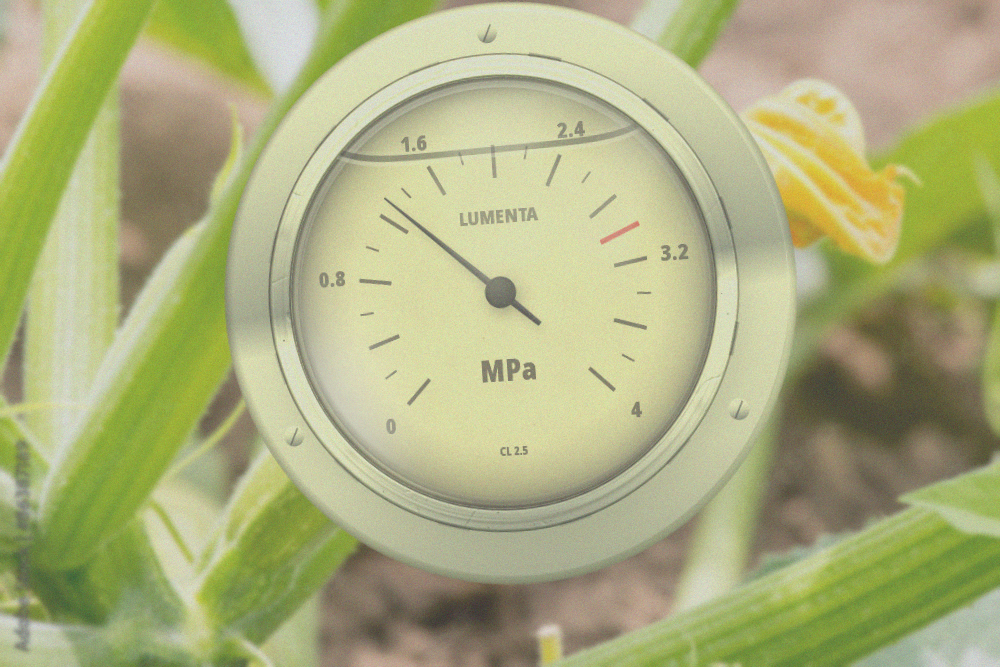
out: 1.3
